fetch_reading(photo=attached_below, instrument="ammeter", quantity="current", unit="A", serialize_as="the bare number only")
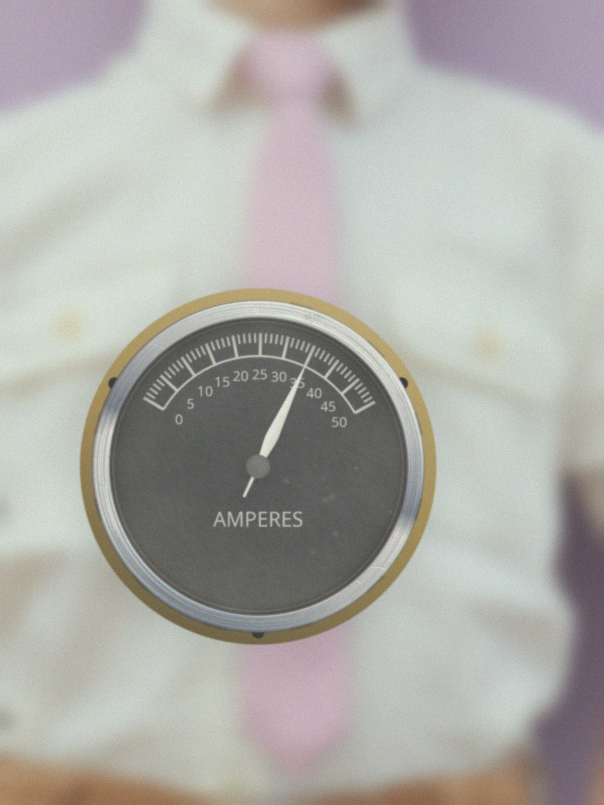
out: 35
